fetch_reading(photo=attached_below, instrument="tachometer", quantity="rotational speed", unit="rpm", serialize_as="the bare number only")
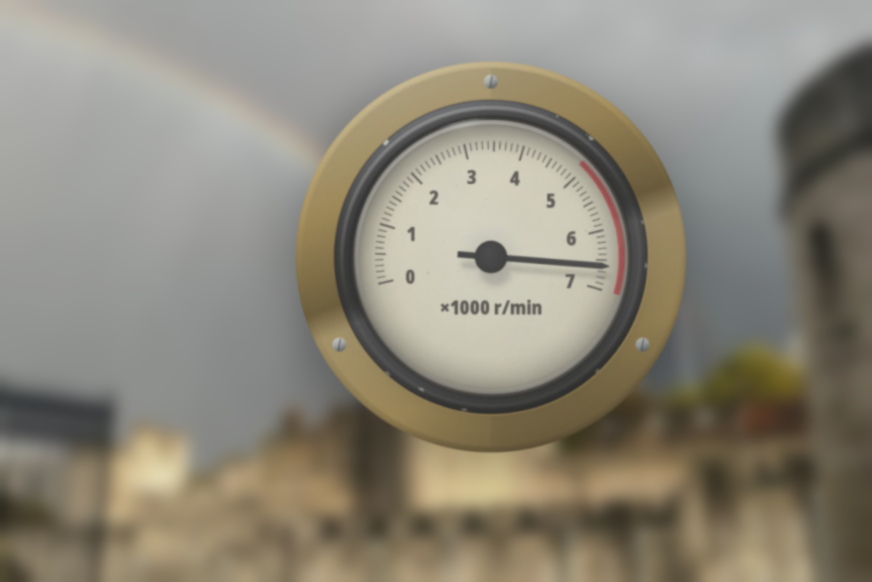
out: 6600
